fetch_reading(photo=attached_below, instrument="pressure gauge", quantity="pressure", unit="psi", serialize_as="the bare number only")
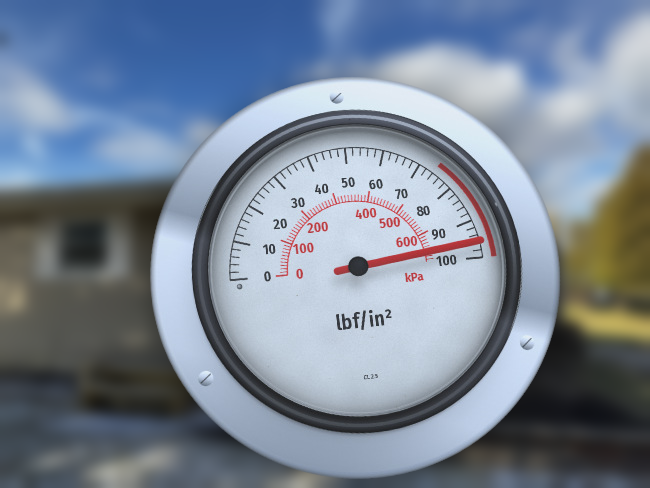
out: 96
